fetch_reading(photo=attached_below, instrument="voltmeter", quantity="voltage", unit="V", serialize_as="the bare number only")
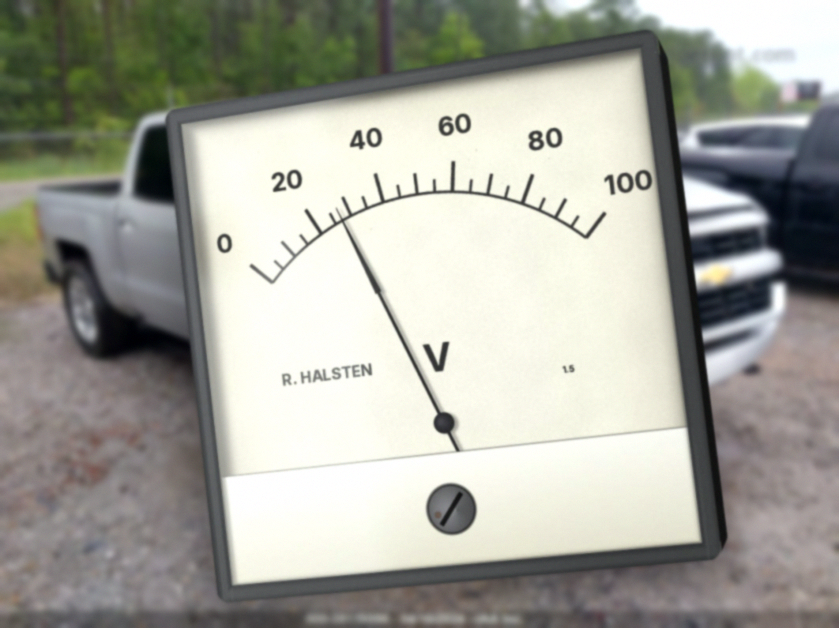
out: 27.5
